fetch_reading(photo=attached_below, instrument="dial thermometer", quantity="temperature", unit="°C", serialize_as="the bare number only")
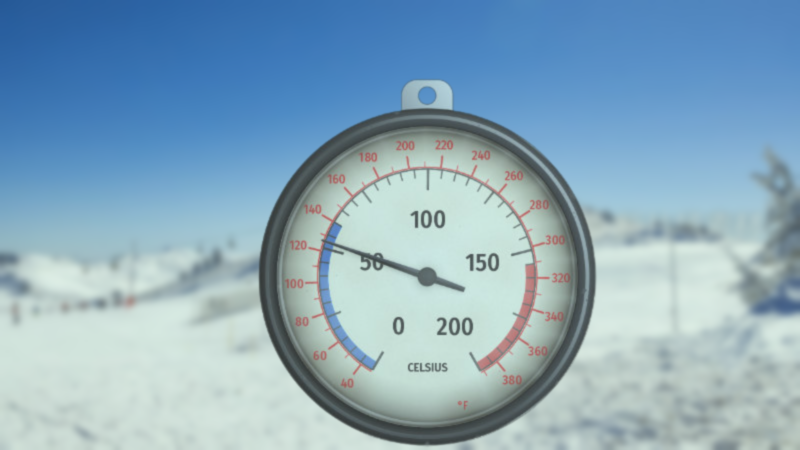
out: 52.5
